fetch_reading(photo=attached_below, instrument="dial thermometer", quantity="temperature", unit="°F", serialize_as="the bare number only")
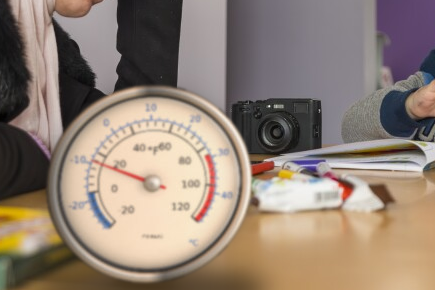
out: 16
